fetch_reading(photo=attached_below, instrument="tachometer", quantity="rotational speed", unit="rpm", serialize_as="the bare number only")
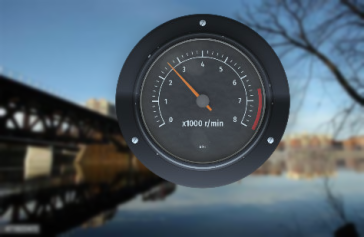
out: 2600
